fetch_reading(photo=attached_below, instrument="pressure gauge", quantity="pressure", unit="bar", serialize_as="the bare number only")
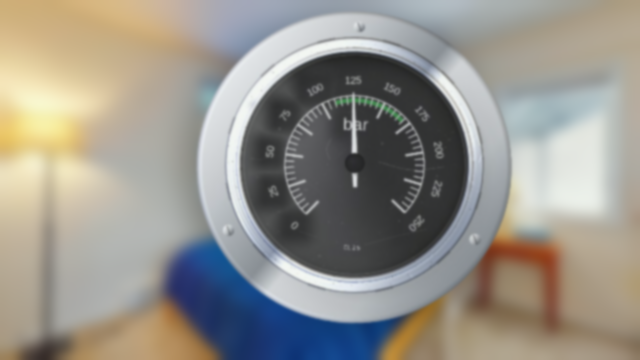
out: 125
